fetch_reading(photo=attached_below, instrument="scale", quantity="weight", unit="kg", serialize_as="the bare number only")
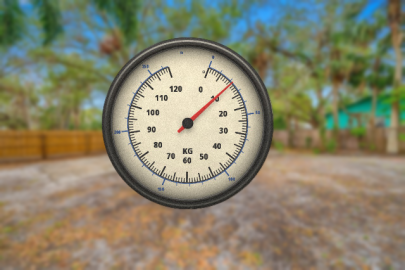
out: 10
